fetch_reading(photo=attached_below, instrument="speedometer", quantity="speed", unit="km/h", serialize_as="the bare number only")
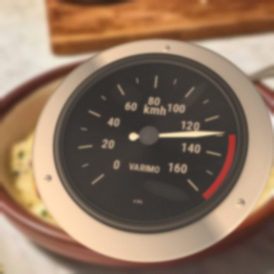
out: 130
